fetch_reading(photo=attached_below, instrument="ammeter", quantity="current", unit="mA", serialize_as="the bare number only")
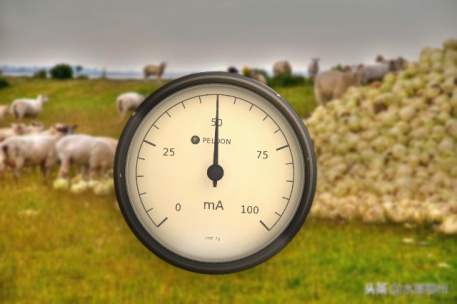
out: 50
